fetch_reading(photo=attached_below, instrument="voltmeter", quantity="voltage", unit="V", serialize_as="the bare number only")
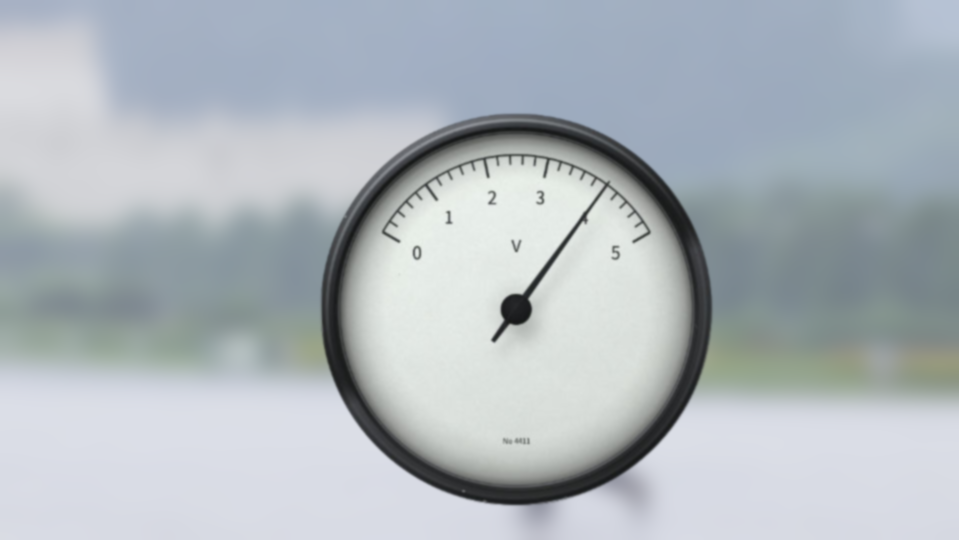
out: 4
